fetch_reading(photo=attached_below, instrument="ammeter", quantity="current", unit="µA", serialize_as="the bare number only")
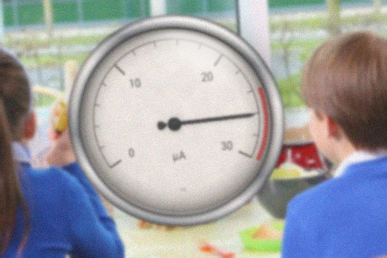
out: 26
